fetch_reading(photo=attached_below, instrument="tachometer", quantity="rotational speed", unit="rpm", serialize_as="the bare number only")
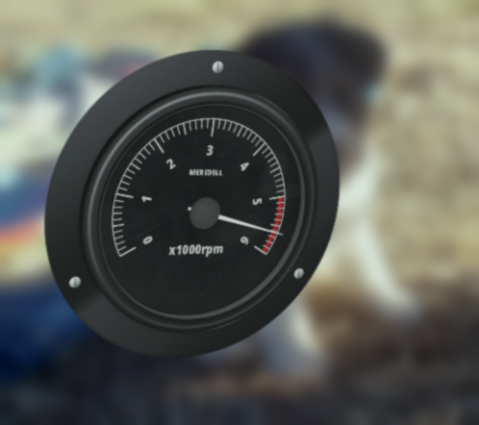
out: 5600
